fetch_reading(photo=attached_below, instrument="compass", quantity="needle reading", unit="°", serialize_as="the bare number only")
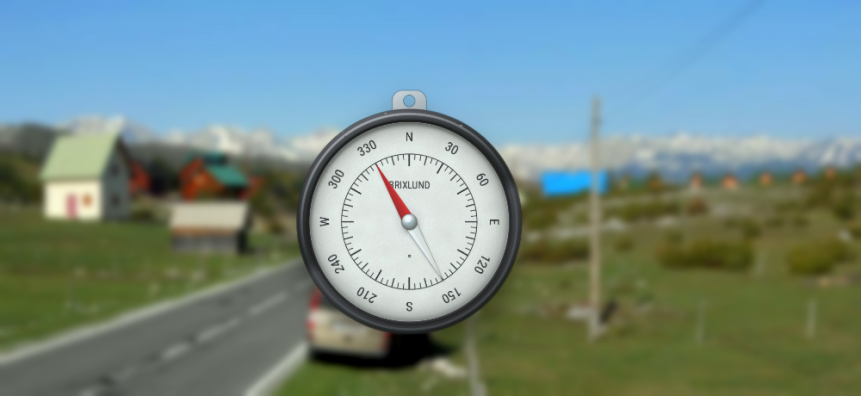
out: 330
